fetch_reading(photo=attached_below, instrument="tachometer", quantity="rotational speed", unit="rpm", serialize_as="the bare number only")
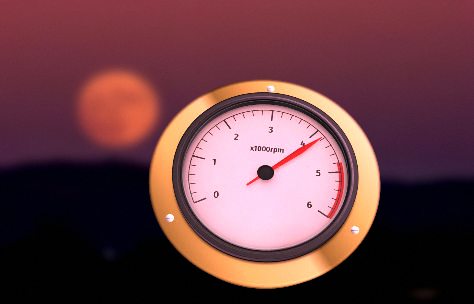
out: 4200
